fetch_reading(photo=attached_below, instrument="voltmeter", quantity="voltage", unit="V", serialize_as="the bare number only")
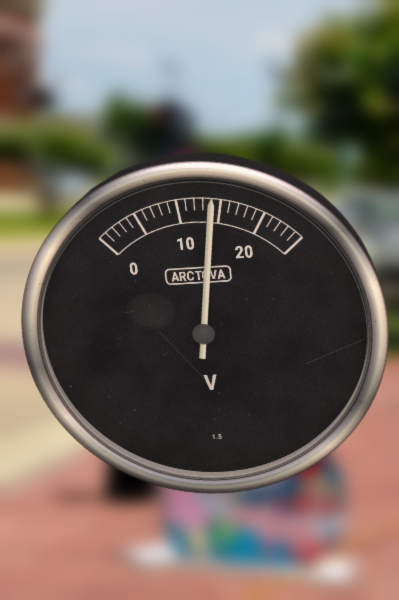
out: 14
